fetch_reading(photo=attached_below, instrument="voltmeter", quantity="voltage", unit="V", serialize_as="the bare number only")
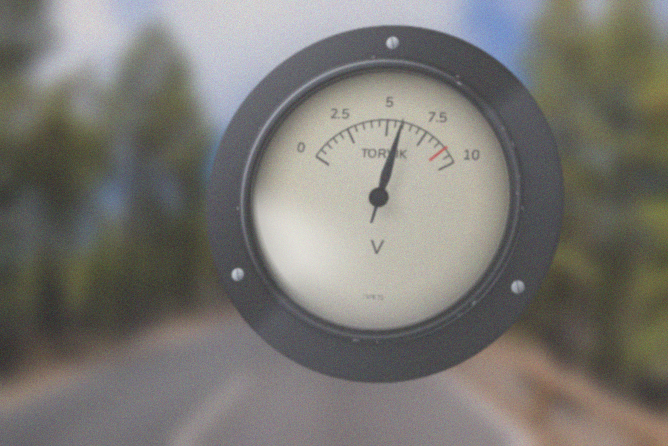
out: 6
